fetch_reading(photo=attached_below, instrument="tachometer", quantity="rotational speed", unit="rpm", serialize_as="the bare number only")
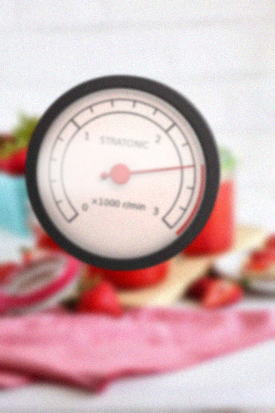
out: 2400
